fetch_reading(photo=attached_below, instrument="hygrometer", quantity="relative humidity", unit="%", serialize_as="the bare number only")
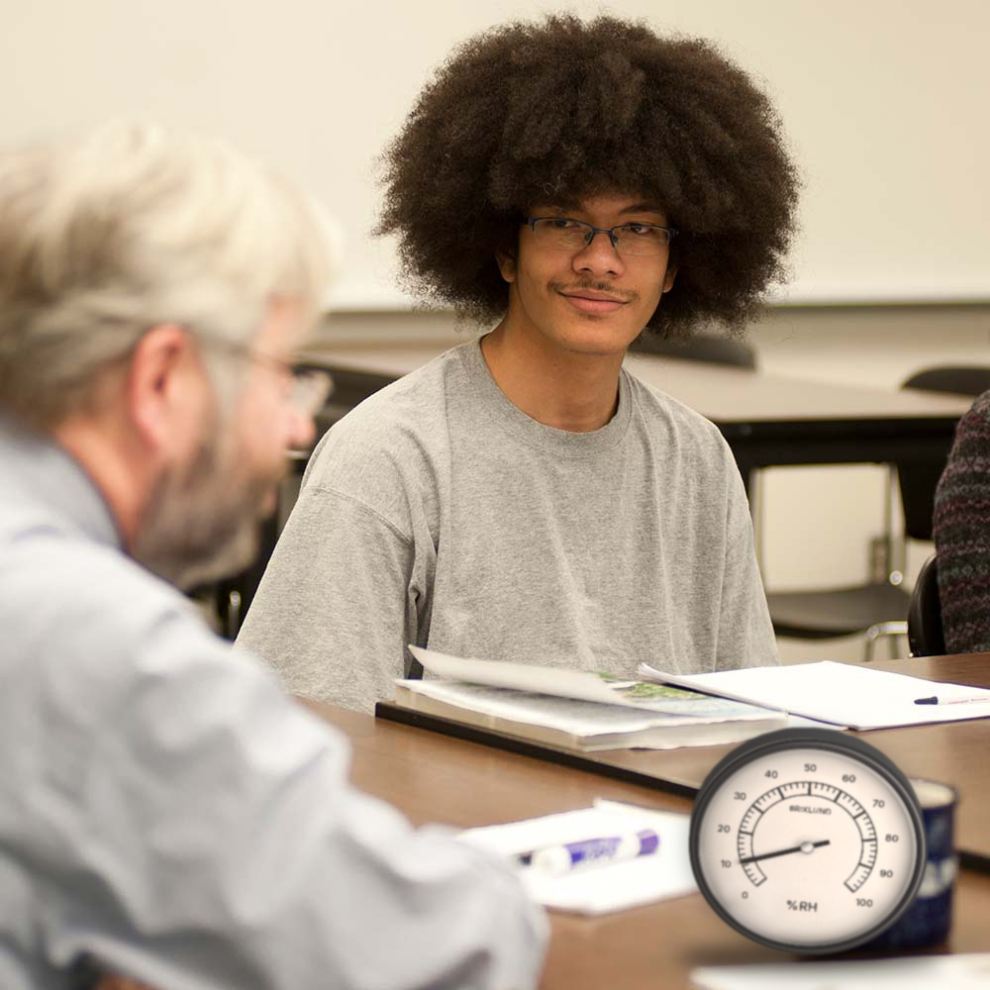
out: 10
